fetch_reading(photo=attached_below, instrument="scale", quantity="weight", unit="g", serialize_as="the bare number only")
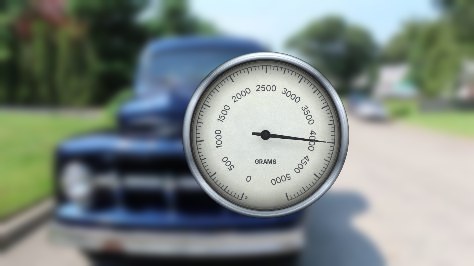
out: 4000
